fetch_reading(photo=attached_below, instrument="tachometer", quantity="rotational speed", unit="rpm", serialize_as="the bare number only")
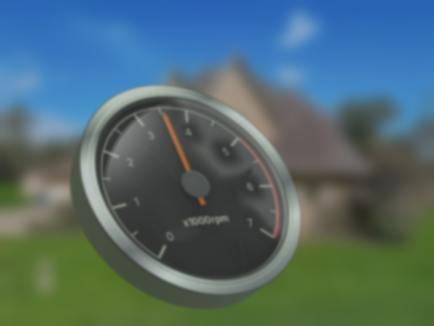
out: 3500
